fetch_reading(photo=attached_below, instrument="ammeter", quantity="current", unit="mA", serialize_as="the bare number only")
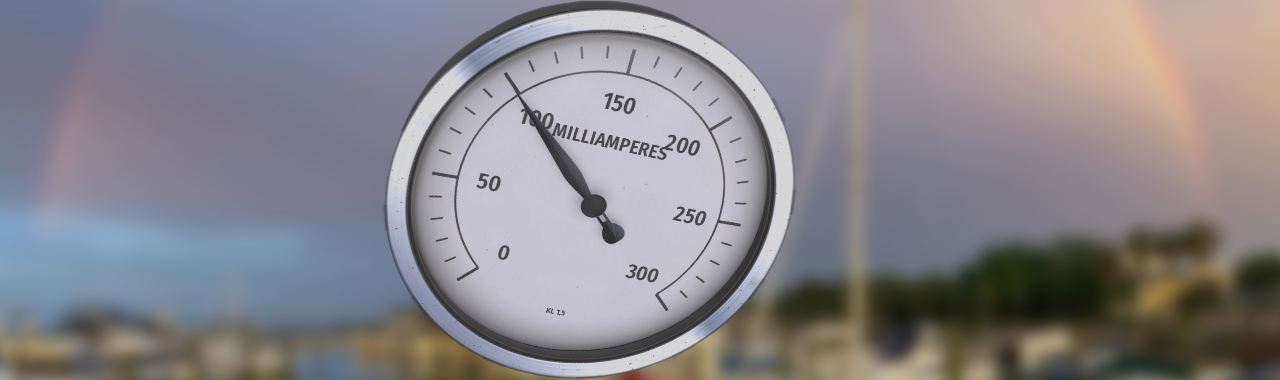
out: 100
